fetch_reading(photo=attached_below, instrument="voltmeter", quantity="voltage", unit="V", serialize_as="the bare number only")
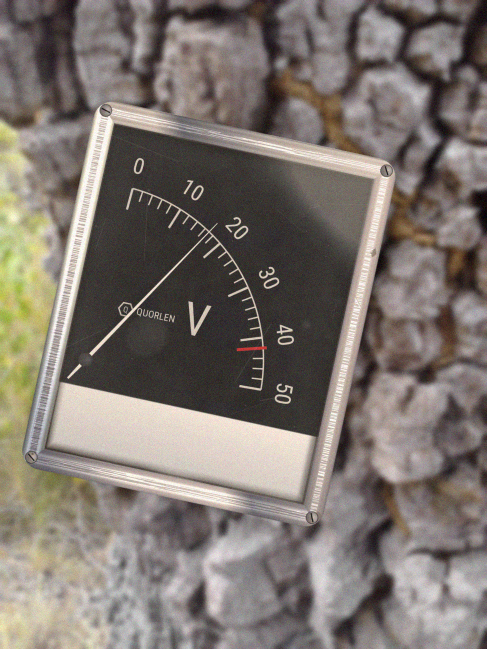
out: 17
